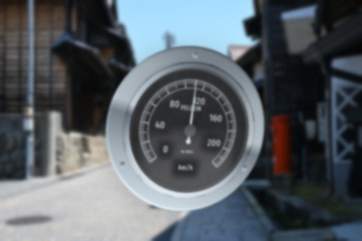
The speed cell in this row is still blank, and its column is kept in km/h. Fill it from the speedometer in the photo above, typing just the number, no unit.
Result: 110
